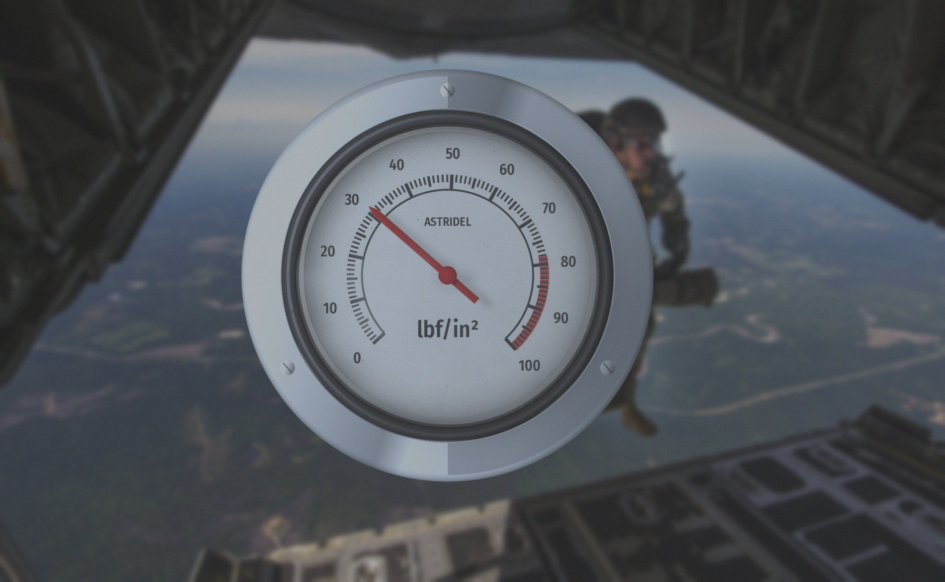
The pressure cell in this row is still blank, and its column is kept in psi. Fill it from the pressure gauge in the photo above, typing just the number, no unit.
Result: 31
